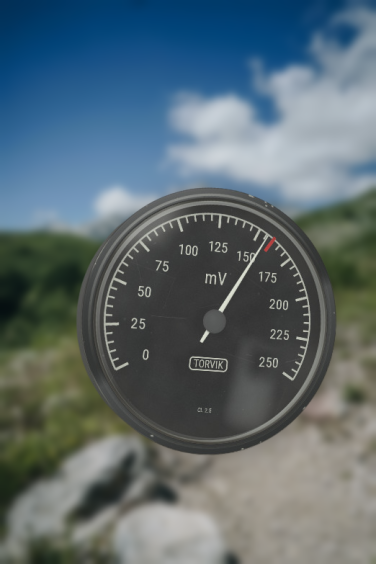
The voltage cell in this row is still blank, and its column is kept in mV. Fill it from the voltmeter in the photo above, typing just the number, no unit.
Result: 155
